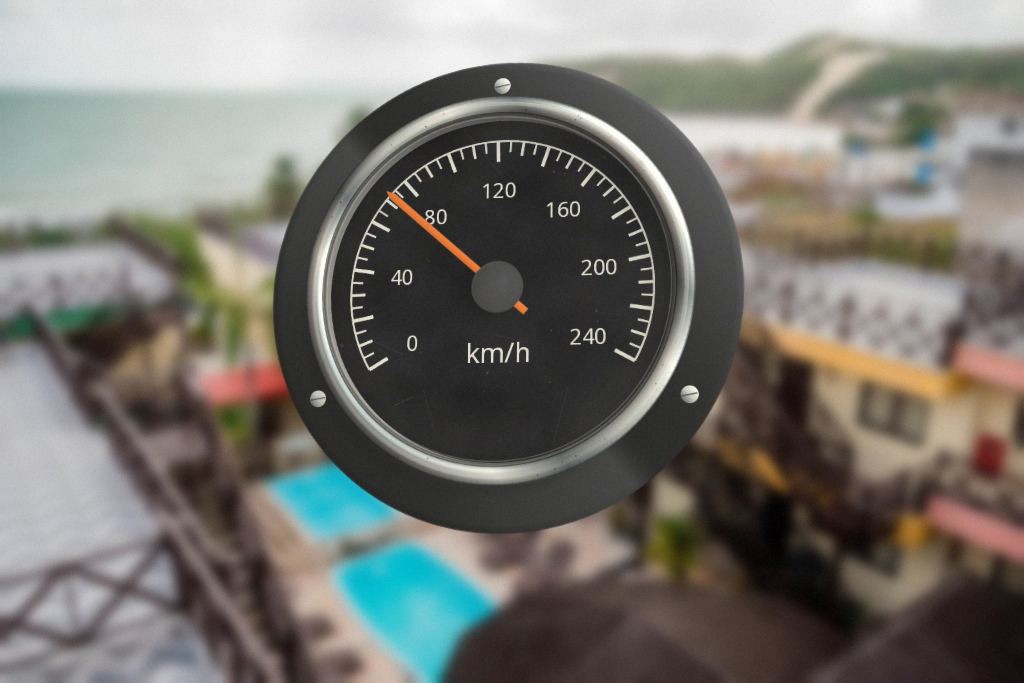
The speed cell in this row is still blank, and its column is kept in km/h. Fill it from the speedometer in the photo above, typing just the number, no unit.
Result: 72.5
